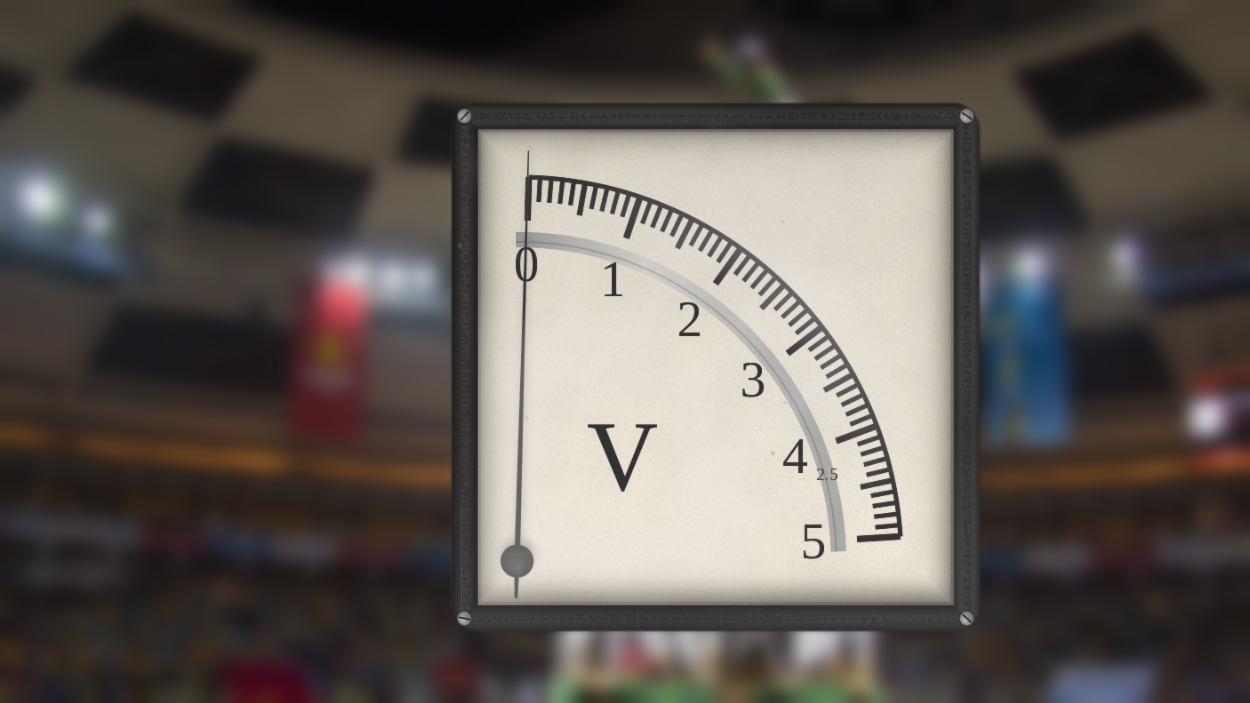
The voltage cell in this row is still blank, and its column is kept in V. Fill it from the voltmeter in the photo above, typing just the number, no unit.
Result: 0
